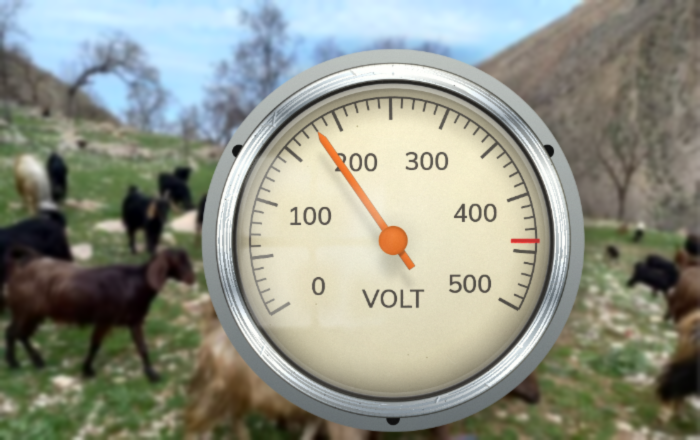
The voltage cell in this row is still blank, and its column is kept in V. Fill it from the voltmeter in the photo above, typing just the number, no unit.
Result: 180
